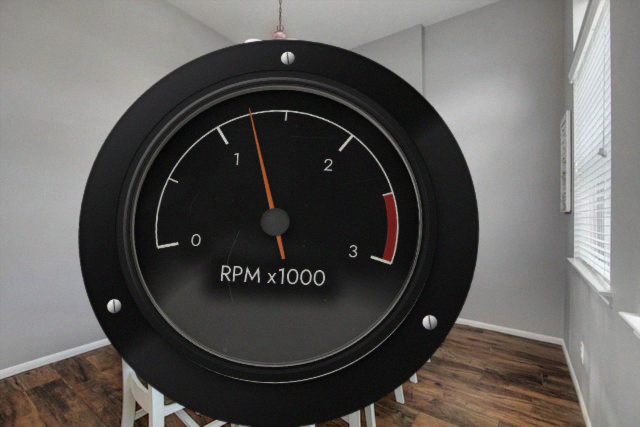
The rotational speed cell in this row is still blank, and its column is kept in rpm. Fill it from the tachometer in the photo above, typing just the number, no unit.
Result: 1250
